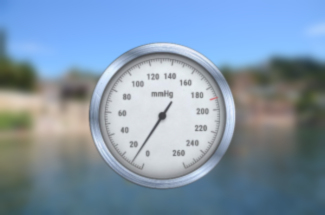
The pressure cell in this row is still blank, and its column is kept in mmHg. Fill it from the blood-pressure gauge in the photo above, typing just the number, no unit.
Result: 10
